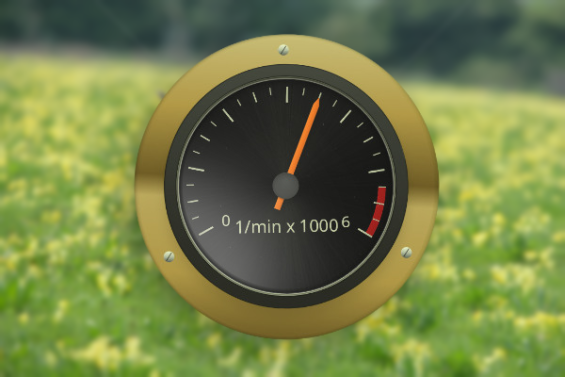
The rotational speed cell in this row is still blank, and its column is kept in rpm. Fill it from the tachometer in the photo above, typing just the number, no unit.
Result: 3500
